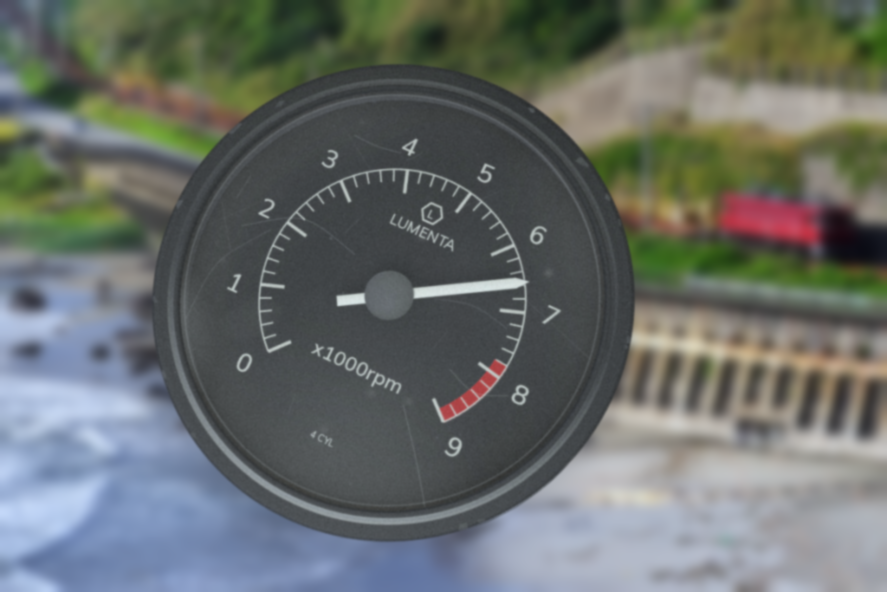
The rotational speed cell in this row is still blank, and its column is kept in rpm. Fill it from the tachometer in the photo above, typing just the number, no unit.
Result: 6600
